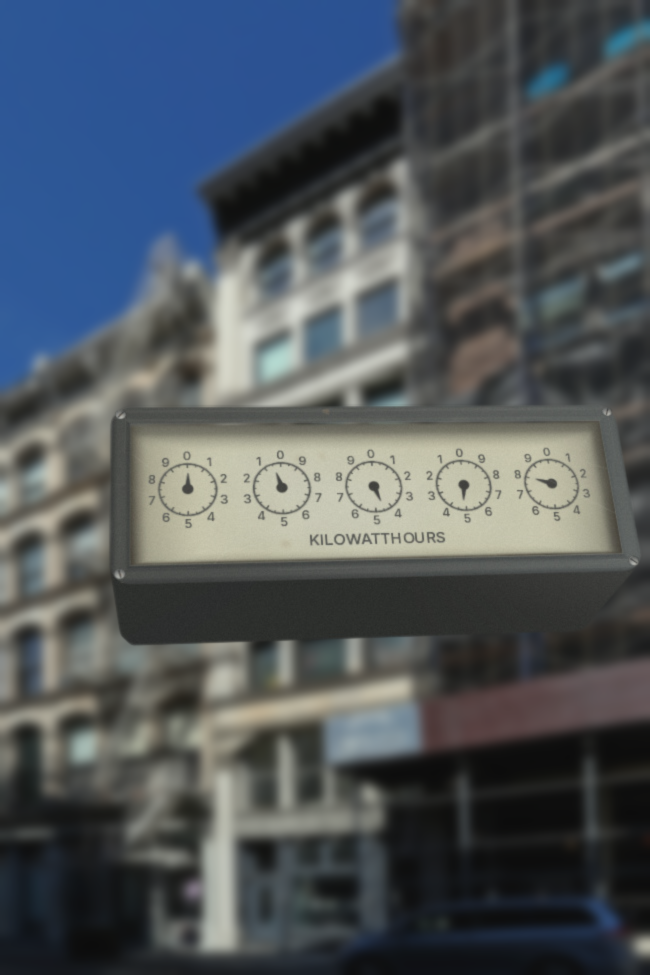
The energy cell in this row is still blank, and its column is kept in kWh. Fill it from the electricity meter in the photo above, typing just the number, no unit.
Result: 448
